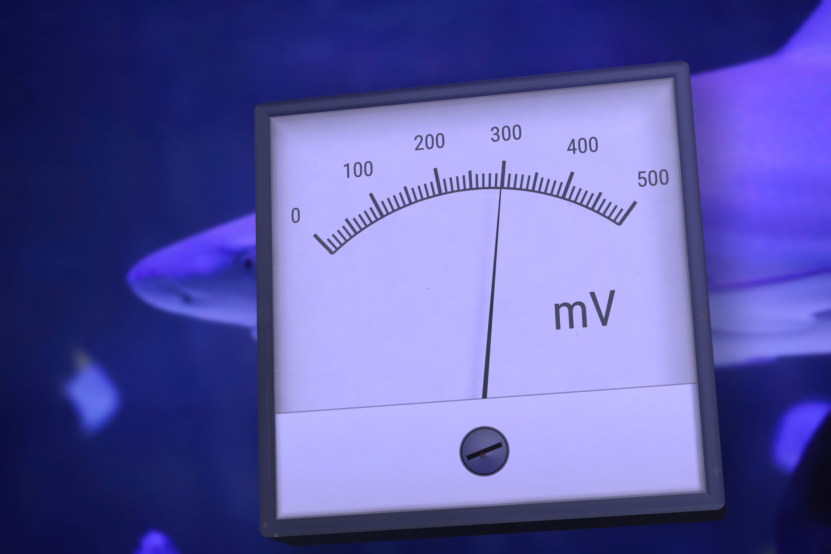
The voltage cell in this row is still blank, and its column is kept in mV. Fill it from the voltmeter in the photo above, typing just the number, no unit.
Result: 300
